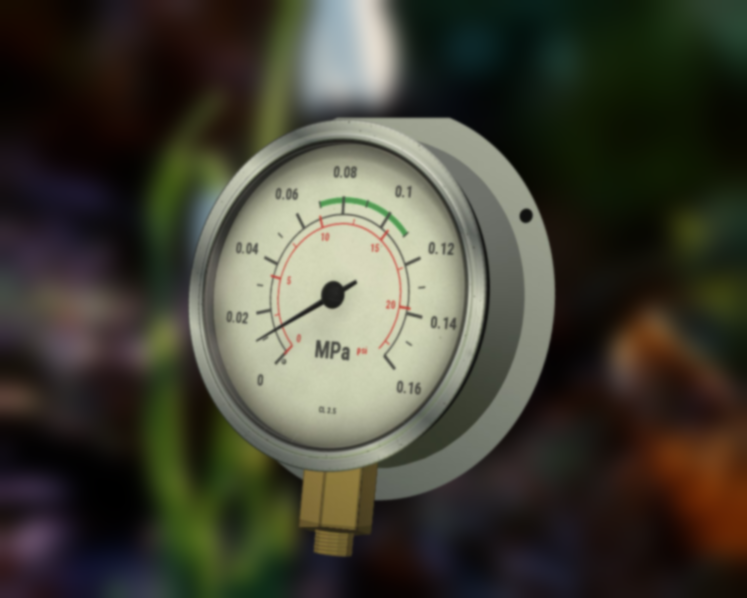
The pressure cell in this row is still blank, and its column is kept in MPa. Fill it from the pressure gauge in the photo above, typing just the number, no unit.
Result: 0.01
